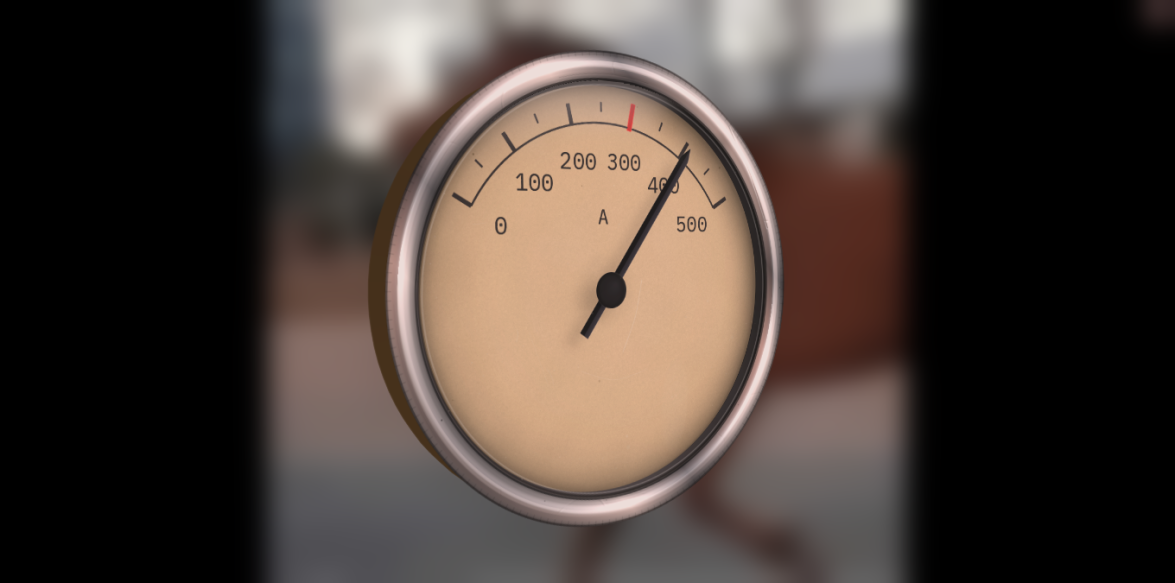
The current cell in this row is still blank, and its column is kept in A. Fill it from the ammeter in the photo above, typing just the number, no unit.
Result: 400
